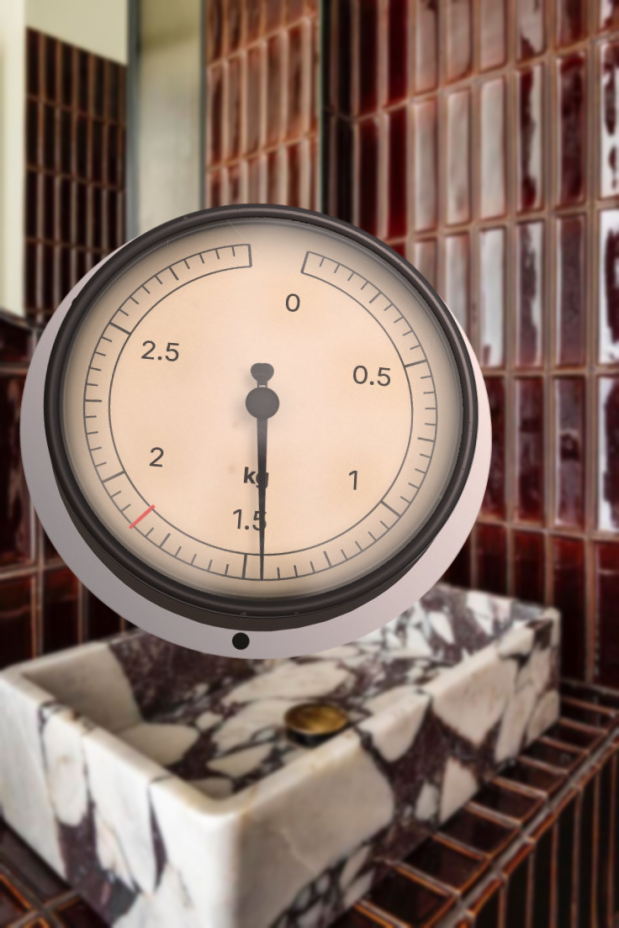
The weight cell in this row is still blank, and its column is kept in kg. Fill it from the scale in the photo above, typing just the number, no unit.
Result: 1.45
